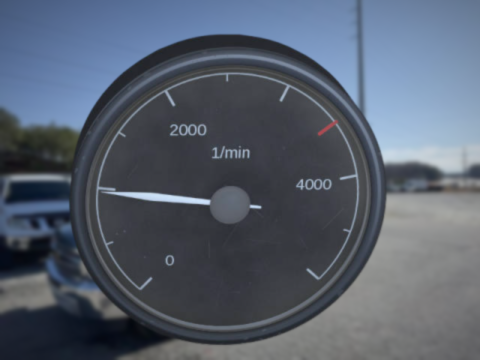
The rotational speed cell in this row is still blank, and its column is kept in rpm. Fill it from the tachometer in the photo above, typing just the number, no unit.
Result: 1000
